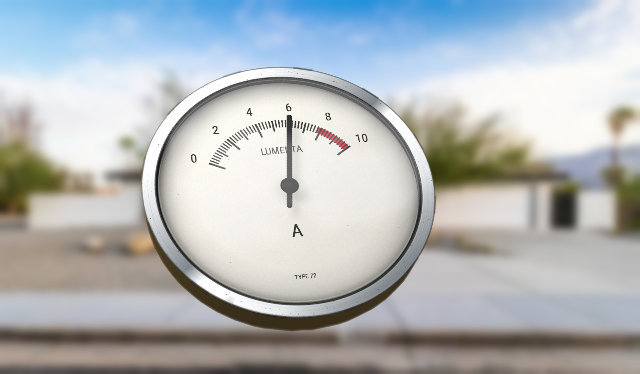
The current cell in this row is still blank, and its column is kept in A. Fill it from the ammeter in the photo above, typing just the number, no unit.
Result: 6
